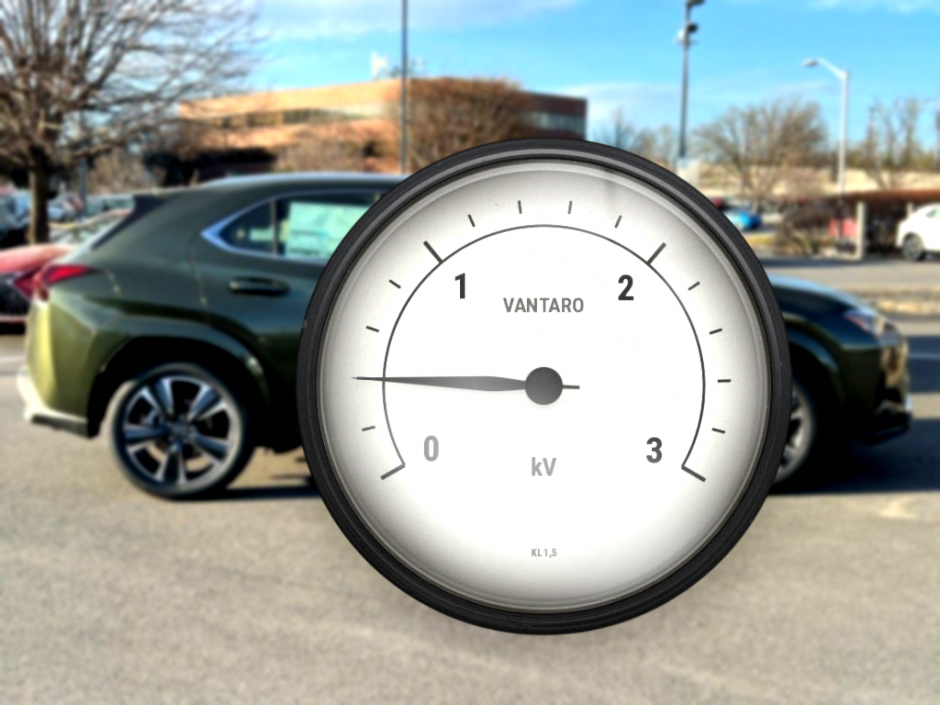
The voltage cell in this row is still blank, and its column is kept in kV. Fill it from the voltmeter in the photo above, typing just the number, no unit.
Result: 0.4
